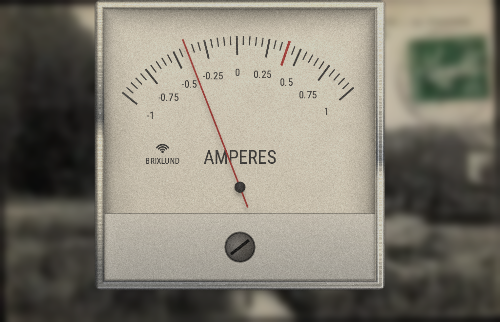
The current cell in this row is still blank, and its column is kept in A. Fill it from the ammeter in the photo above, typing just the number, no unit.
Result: -0.4
